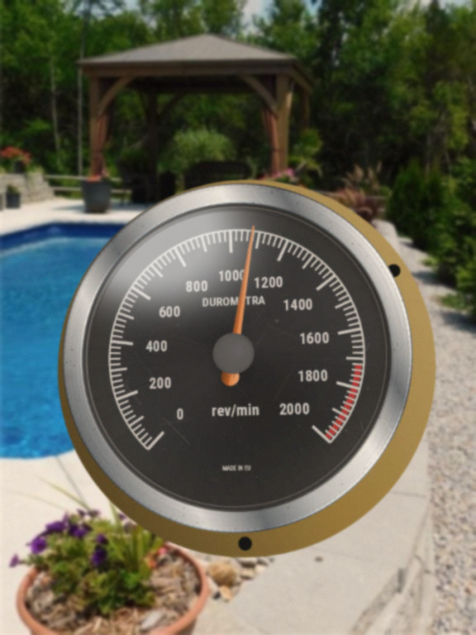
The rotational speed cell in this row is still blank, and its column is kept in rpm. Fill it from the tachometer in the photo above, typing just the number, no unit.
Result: 1080
